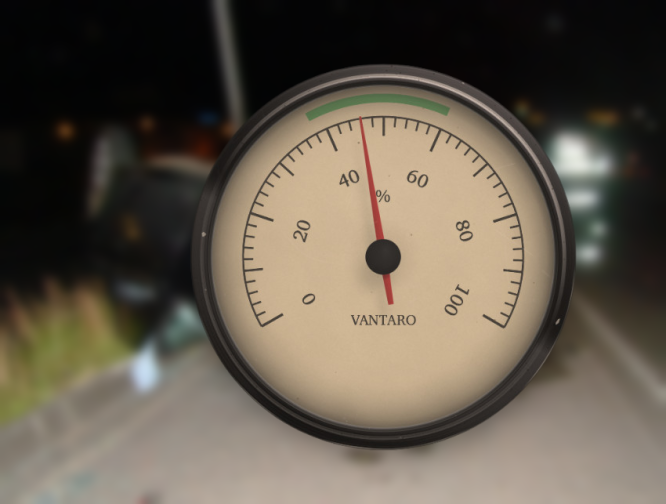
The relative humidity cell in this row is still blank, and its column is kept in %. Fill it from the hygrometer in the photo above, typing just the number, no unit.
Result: 46
